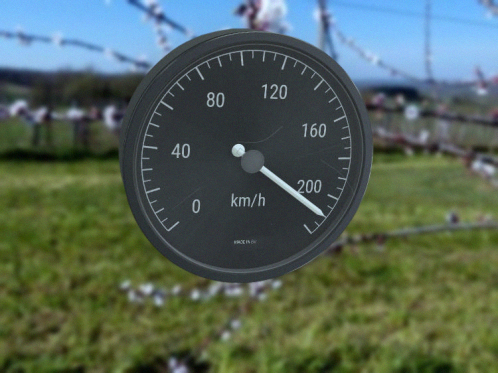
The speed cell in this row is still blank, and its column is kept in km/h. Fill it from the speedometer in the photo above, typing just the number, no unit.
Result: 210
